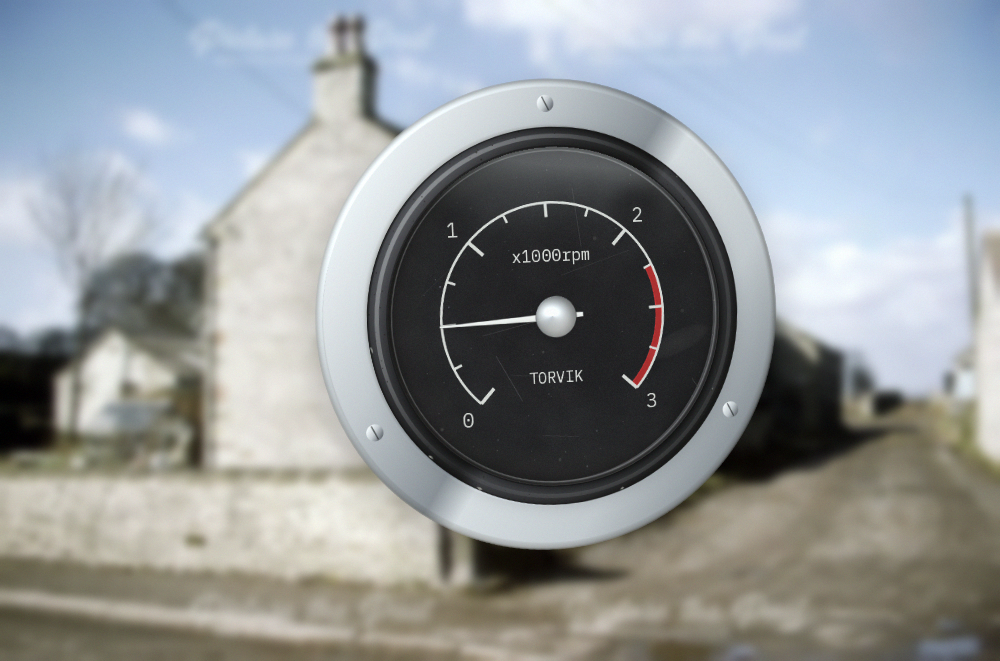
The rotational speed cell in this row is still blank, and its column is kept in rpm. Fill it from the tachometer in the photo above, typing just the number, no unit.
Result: 500
